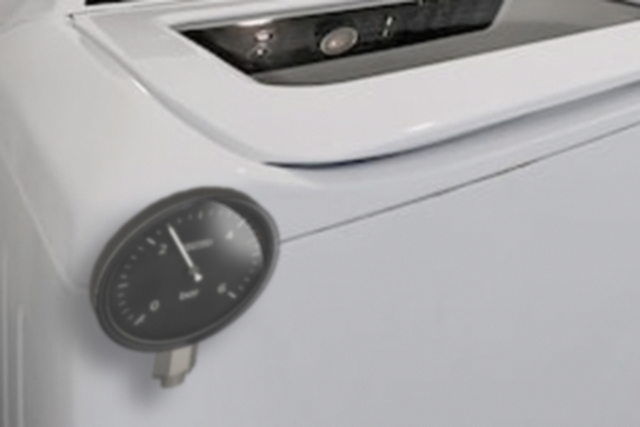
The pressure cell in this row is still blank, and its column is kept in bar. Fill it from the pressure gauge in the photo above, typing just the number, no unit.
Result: 2.4
